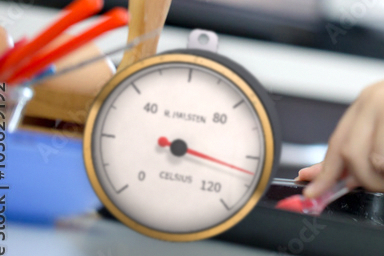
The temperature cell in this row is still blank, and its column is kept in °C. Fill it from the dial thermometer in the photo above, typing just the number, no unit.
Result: 105
